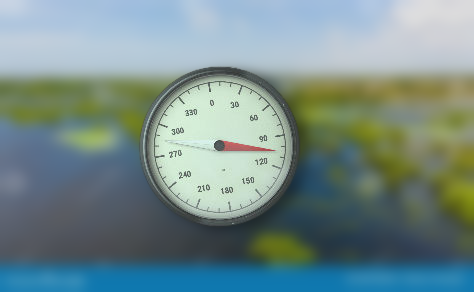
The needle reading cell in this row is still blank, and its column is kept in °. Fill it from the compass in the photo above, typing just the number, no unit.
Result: 105
